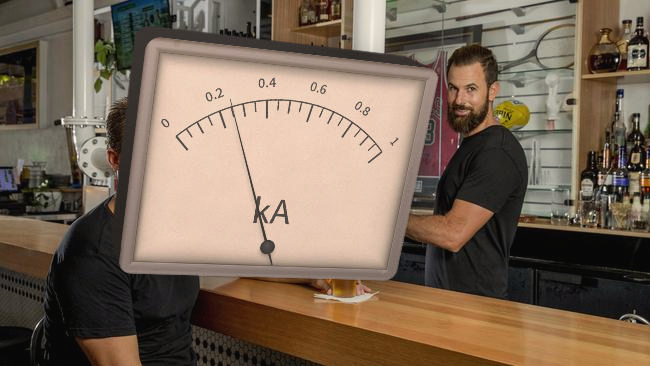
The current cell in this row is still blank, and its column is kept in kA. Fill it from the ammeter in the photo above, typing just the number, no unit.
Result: 0.25
